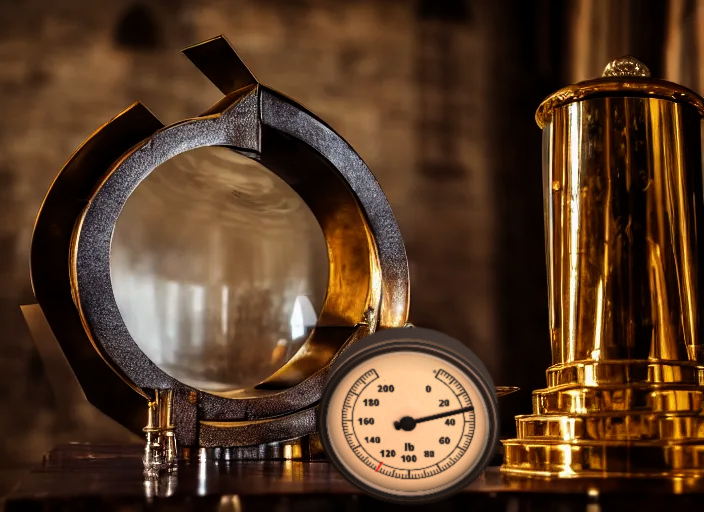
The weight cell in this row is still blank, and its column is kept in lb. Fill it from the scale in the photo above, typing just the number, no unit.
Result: 30
